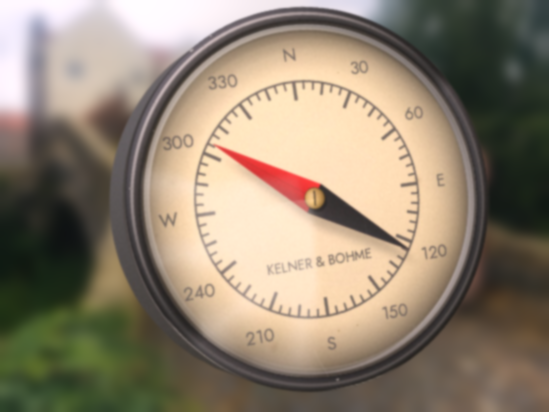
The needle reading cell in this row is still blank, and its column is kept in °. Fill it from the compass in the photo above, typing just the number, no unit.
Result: 305
